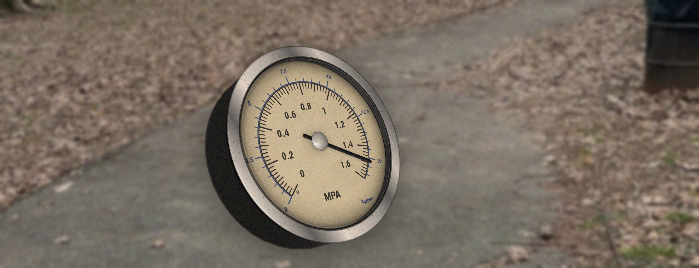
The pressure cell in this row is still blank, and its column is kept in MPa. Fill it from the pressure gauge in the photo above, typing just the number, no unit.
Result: 1.5
